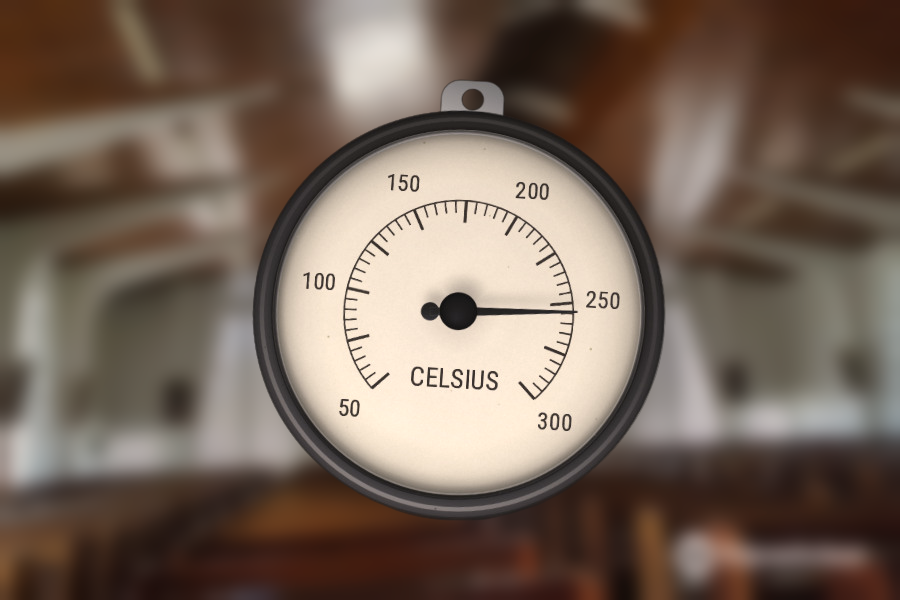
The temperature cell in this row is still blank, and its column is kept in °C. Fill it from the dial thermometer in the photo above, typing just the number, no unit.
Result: 255
